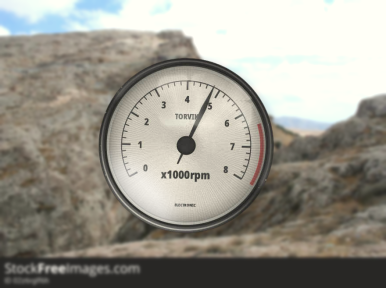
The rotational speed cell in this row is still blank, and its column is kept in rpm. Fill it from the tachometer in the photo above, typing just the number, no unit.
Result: 4800
